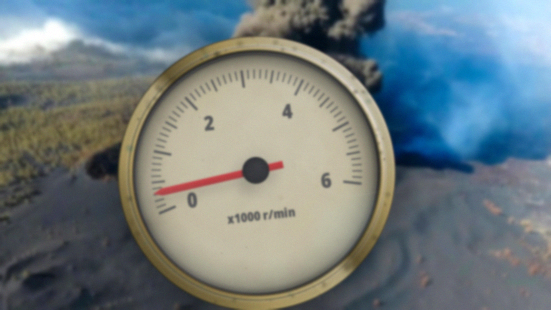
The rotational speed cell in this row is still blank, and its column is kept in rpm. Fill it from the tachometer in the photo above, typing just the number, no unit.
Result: 300
